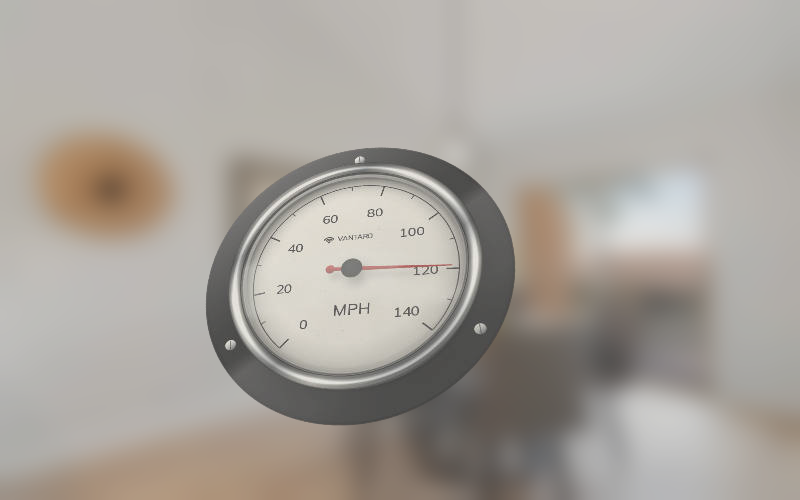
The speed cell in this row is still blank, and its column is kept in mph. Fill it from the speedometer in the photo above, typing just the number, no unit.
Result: 120
